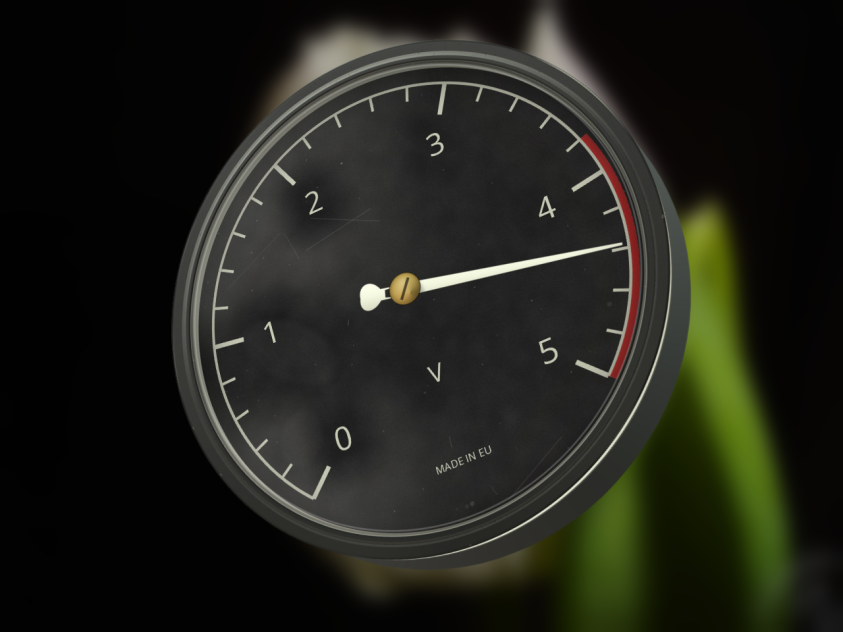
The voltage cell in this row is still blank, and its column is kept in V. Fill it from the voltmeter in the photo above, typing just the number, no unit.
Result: 4.4
